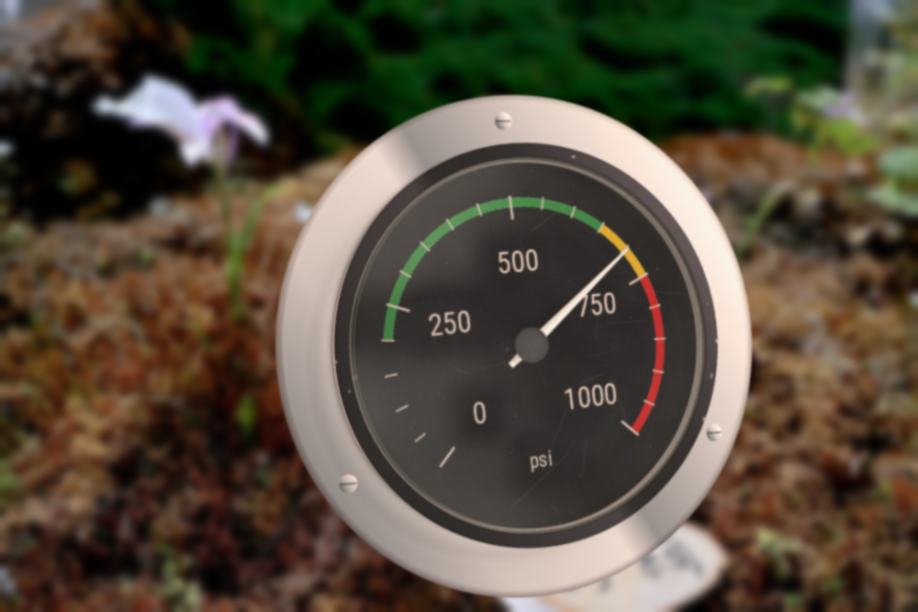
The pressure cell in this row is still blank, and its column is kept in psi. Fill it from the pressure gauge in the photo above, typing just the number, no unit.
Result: 700
